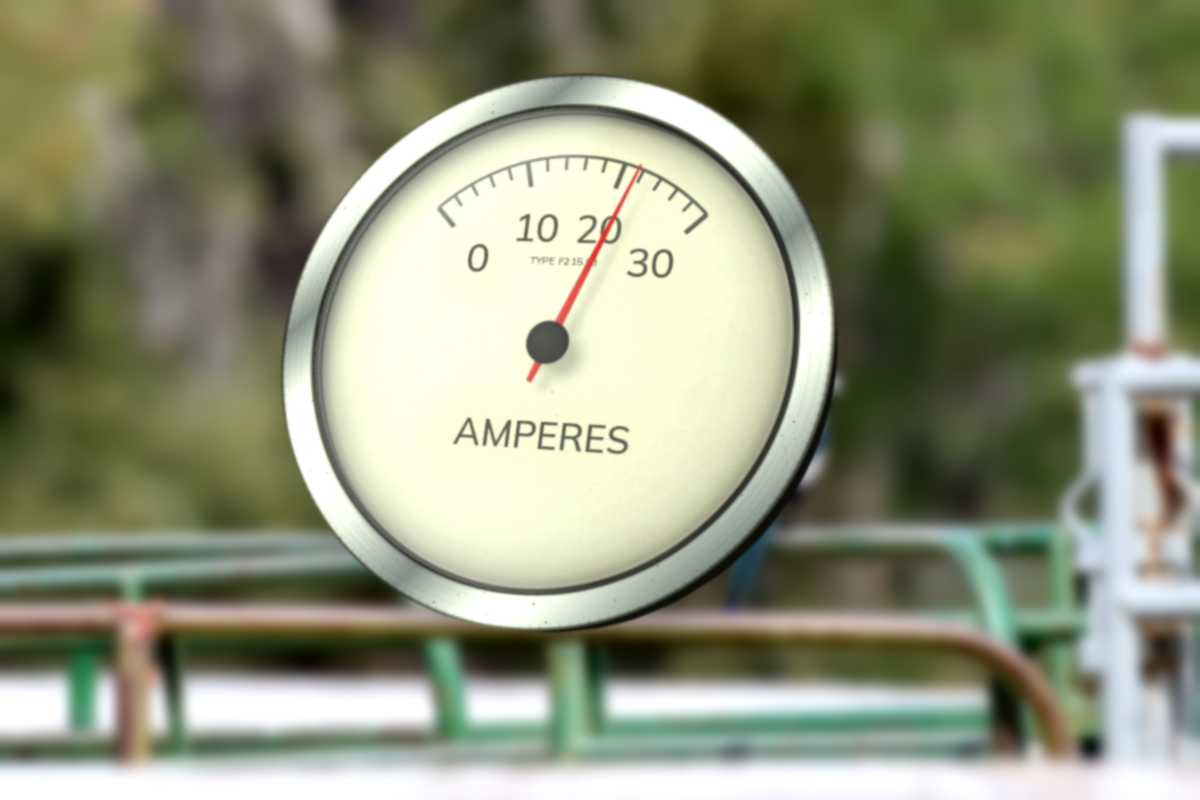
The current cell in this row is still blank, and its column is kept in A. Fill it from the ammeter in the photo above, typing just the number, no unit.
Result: 22
